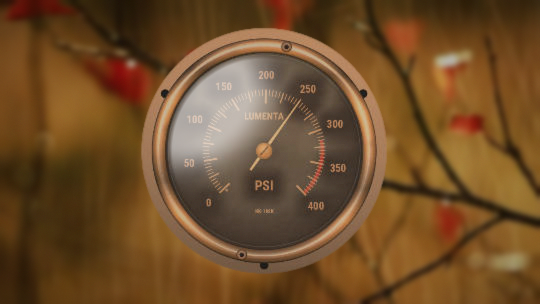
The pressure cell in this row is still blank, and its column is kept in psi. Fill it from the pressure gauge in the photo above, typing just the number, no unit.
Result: 250
